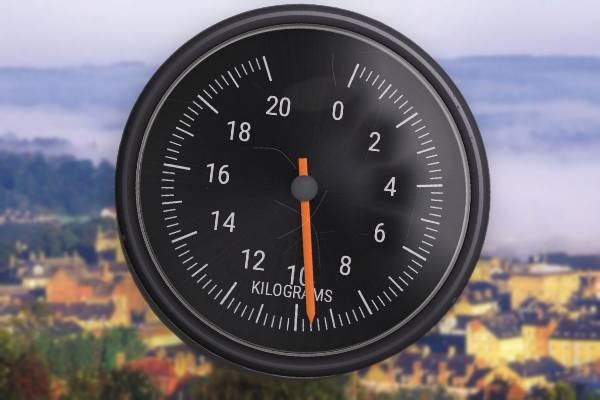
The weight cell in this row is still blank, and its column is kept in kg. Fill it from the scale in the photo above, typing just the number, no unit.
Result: 9.6
